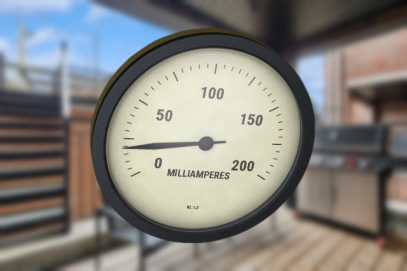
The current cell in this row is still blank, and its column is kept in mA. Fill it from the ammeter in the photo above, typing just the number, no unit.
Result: 20
